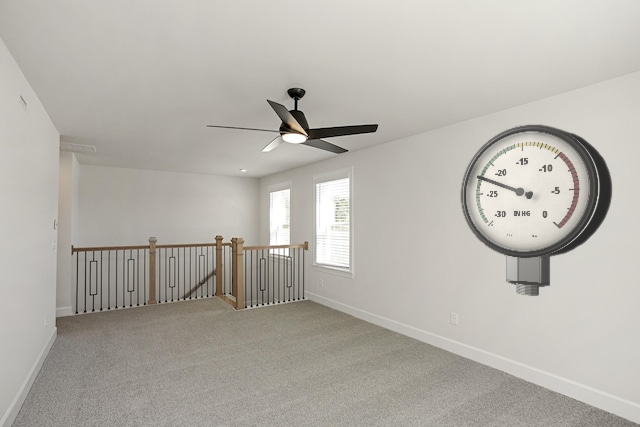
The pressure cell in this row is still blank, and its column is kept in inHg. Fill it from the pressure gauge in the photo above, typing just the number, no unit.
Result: -22.5
